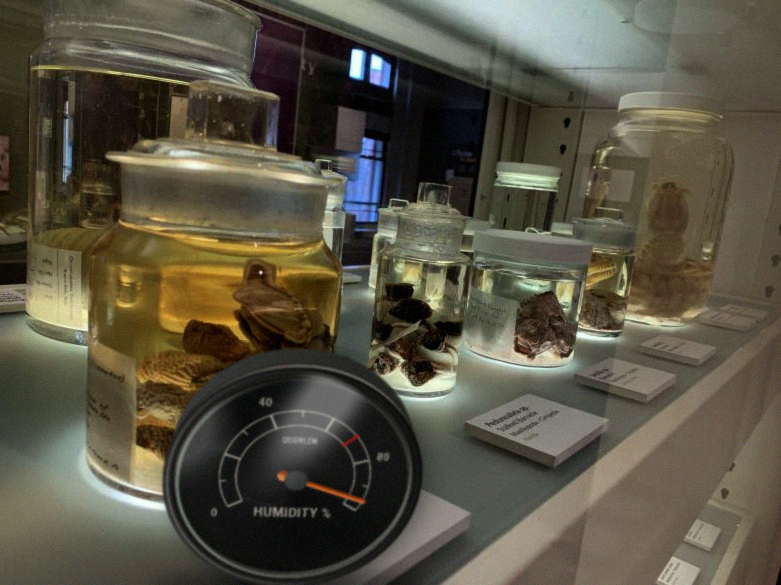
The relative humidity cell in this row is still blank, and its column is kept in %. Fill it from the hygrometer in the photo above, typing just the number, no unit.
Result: 95
